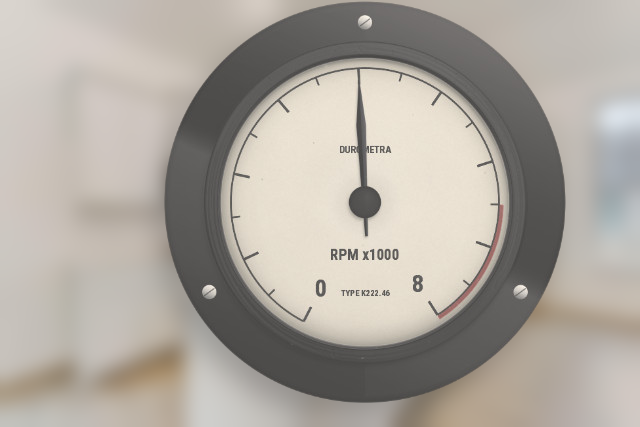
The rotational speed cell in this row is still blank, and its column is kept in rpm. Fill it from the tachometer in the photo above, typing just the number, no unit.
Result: 4000
